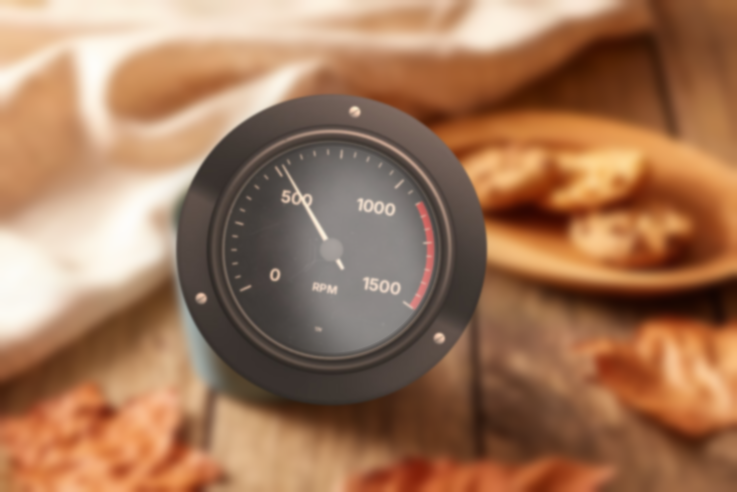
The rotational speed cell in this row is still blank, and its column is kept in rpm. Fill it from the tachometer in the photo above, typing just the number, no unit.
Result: 525
